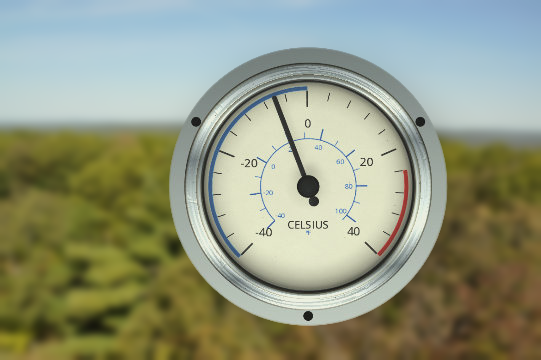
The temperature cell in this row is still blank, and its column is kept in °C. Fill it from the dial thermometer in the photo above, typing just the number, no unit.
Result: -6
